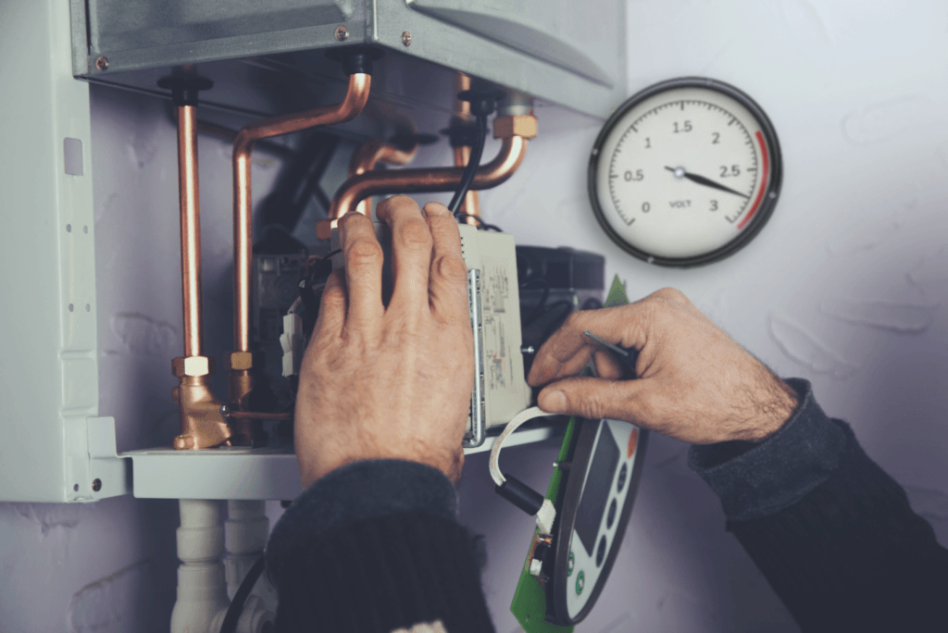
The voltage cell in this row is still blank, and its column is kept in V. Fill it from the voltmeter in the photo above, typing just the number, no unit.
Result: 2.75
